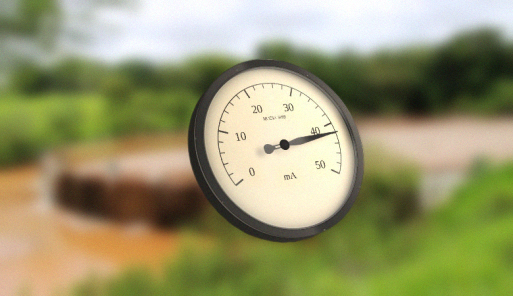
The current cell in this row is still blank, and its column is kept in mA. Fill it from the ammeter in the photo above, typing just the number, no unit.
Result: 42
